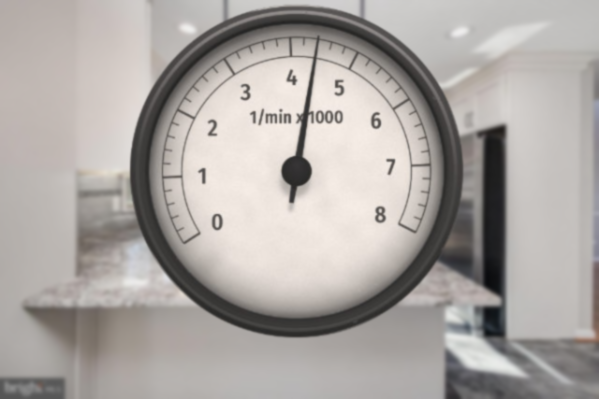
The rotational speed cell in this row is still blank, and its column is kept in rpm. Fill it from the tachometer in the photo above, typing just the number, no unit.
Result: 4400
